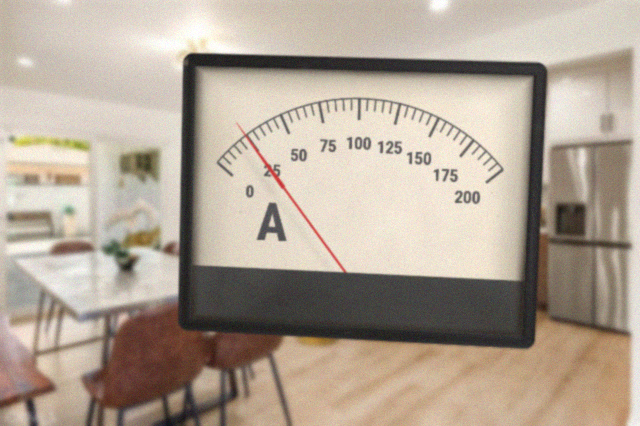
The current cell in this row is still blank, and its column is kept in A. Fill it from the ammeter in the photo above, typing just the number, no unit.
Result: 25
